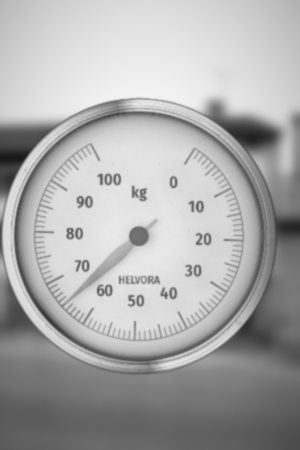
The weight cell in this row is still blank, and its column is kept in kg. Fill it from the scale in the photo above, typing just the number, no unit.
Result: 65
